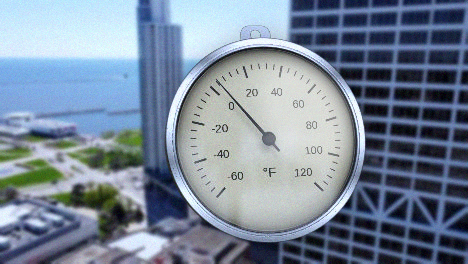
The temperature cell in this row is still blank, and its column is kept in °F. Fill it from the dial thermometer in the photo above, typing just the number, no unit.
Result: 4
